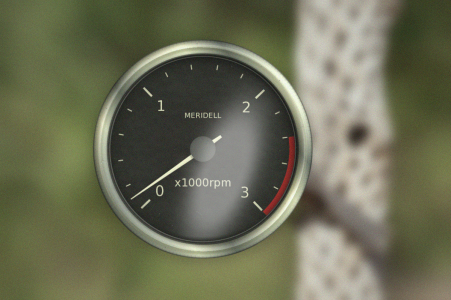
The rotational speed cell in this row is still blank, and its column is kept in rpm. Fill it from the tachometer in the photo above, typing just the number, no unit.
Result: 100
